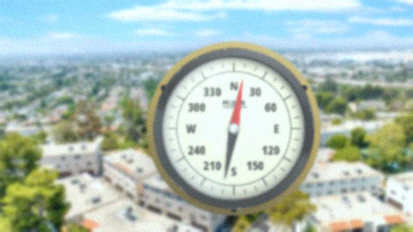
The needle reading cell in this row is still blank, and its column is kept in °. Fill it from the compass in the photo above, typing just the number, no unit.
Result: 10
